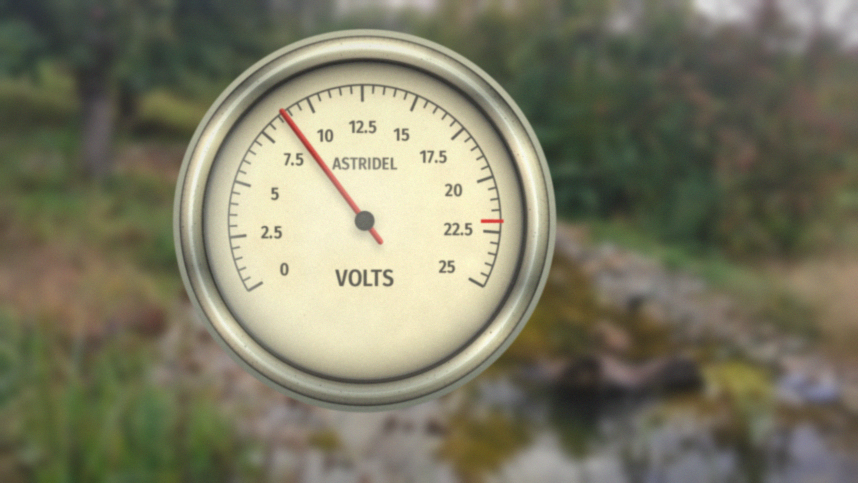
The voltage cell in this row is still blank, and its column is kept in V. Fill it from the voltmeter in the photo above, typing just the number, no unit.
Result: 8.75
